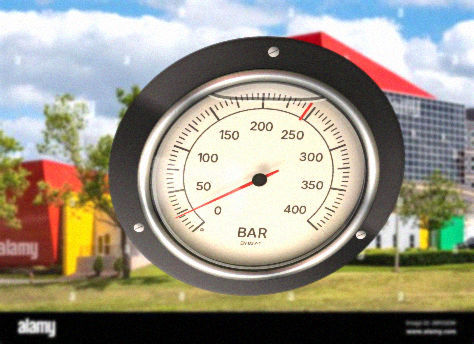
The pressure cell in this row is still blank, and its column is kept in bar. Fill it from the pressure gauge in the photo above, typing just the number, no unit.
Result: 25
